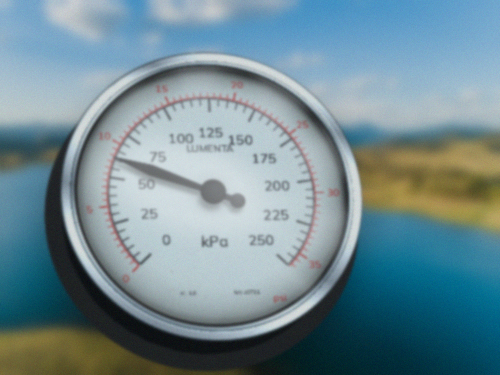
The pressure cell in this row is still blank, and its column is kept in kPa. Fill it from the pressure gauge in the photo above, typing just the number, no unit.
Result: 60
